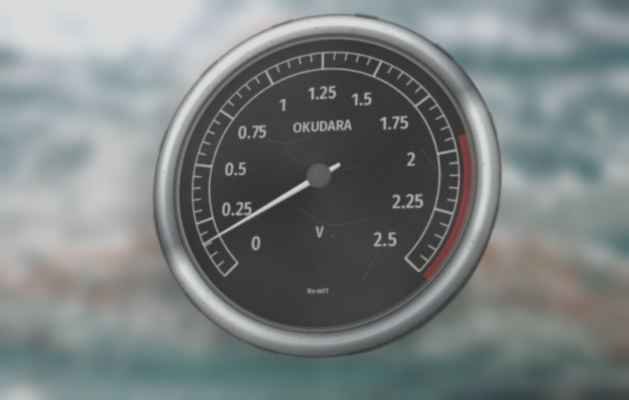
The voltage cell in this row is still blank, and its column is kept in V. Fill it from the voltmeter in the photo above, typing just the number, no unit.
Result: 0.15
